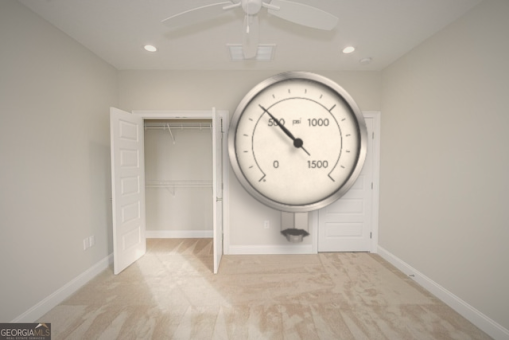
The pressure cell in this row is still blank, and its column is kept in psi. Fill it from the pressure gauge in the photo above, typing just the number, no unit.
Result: 500
